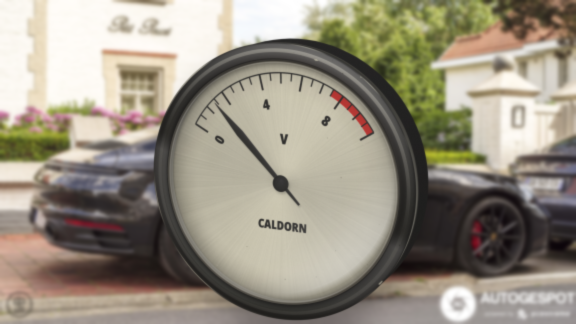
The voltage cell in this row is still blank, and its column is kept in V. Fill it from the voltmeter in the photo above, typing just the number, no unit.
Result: 1.5
